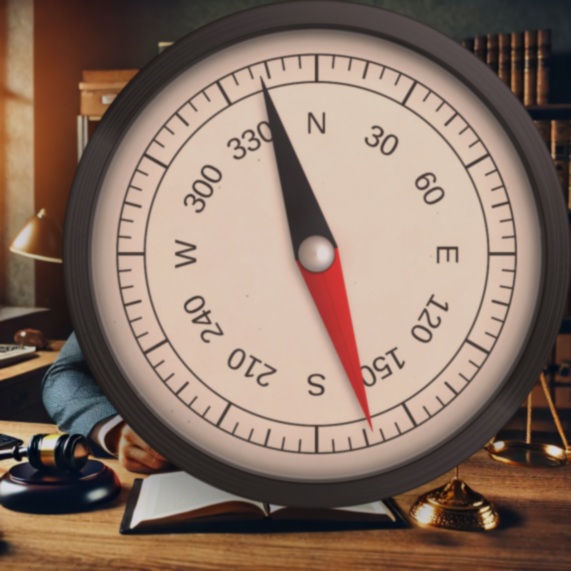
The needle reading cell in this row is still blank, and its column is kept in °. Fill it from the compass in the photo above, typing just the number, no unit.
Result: 162.5
